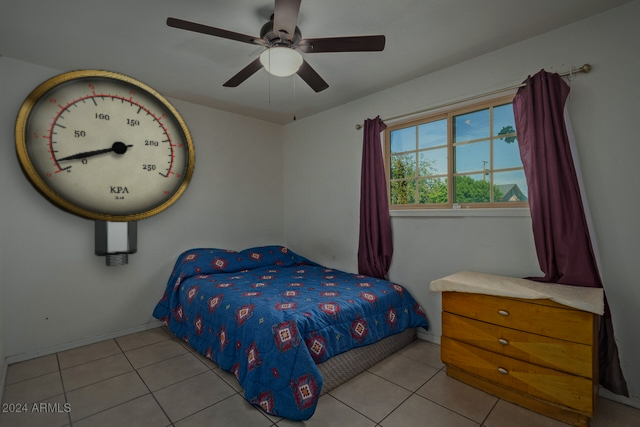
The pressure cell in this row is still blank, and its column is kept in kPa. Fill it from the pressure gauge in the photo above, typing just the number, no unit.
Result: 10
